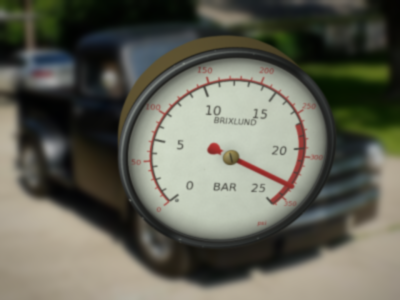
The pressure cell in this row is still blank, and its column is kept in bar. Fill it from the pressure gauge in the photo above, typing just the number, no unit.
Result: 23
